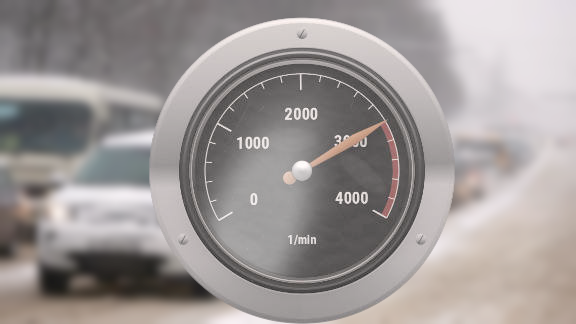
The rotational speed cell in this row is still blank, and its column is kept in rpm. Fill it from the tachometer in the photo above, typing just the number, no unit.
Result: 3000
